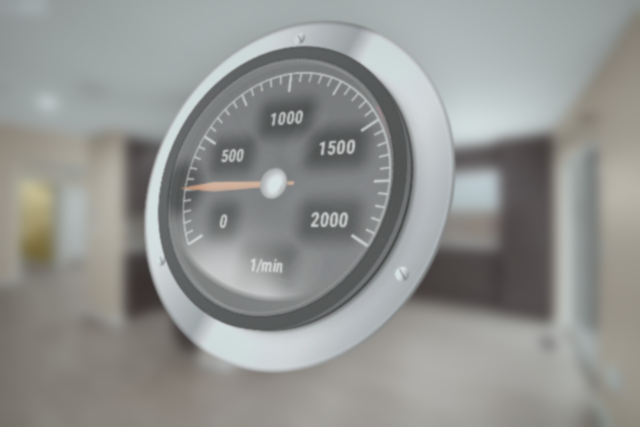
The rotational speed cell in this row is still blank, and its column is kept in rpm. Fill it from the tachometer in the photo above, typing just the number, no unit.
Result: 250
